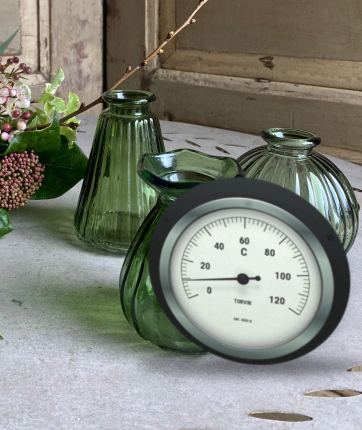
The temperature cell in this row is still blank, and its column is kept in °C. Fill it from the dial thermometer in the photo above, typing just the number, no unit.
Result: 10
